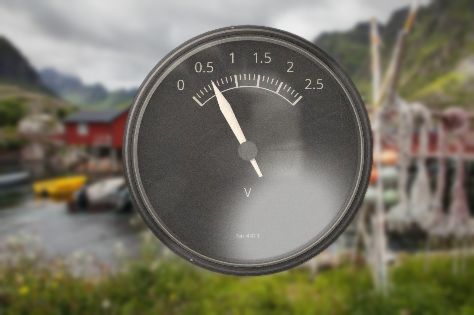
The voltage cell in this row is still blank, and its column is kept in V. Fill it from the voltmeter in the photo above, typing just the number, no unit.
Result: 0.5
